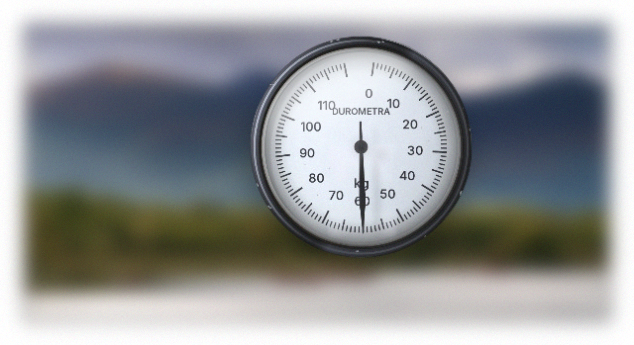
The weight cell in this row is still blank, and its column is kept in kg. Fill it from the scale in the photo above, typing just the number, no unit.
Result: 60
